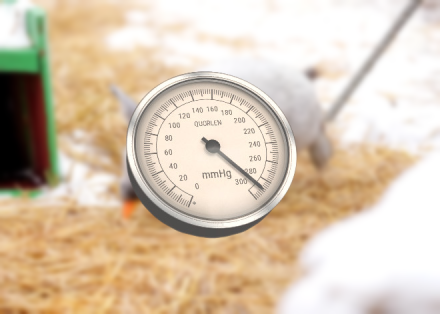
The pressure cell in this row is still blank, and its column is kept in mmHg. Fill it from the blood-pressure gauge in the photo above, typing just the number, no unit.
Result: 290
